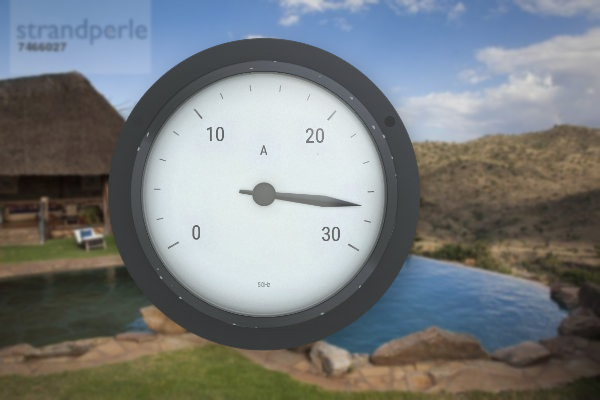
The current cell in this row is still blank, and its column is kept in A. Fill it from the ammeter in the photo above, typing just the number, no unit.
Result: 27
